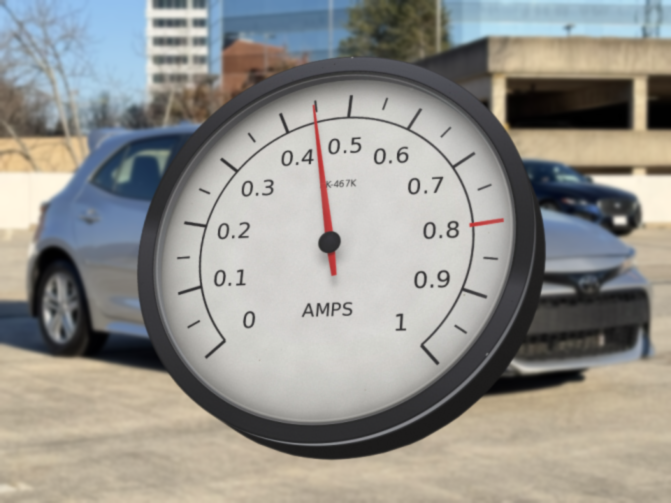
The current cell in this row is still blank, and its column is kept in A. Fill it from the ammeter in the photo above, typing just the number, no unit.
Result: 0.45
